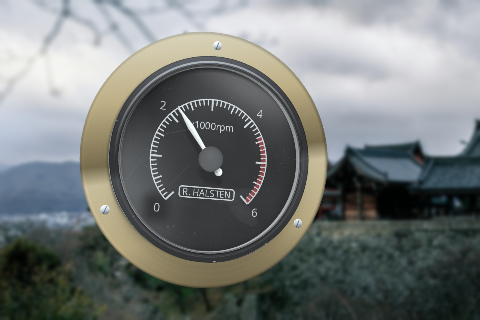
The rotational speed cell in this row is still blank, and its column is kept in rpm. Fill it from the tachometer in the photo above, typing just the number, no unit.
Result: 2200
